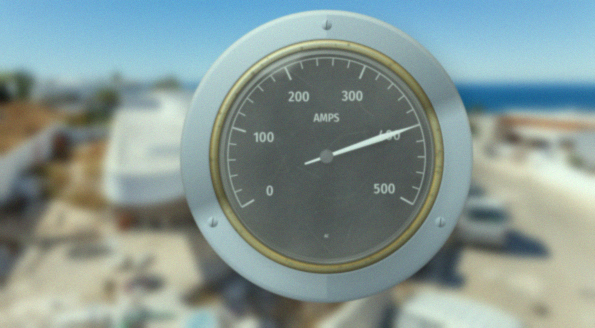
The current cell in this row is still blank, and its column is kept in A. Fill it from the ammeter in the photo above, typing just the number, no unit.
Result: 400
